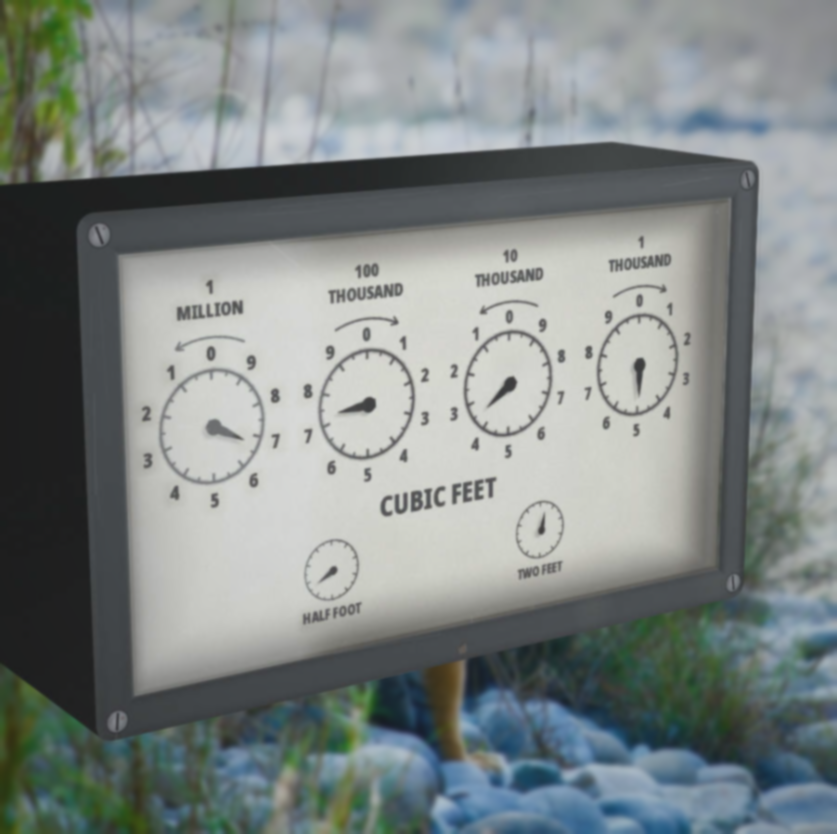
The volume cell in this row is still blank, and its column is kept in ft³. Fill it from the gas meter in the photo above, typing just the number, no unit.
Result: 673500
